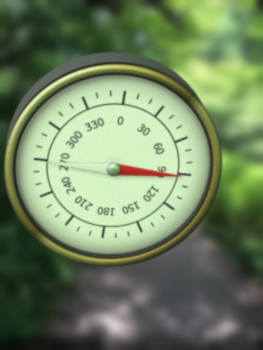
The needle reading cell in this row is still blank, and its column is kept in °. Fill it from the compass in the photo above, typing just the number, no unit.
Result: 90
